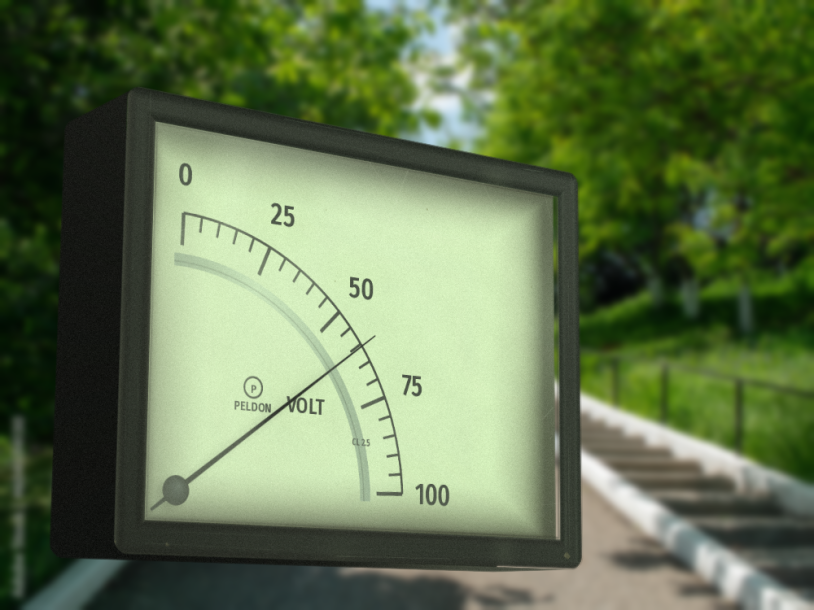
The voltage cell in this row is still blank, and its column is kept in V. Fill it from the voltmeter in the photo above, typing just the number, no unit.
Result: 60
